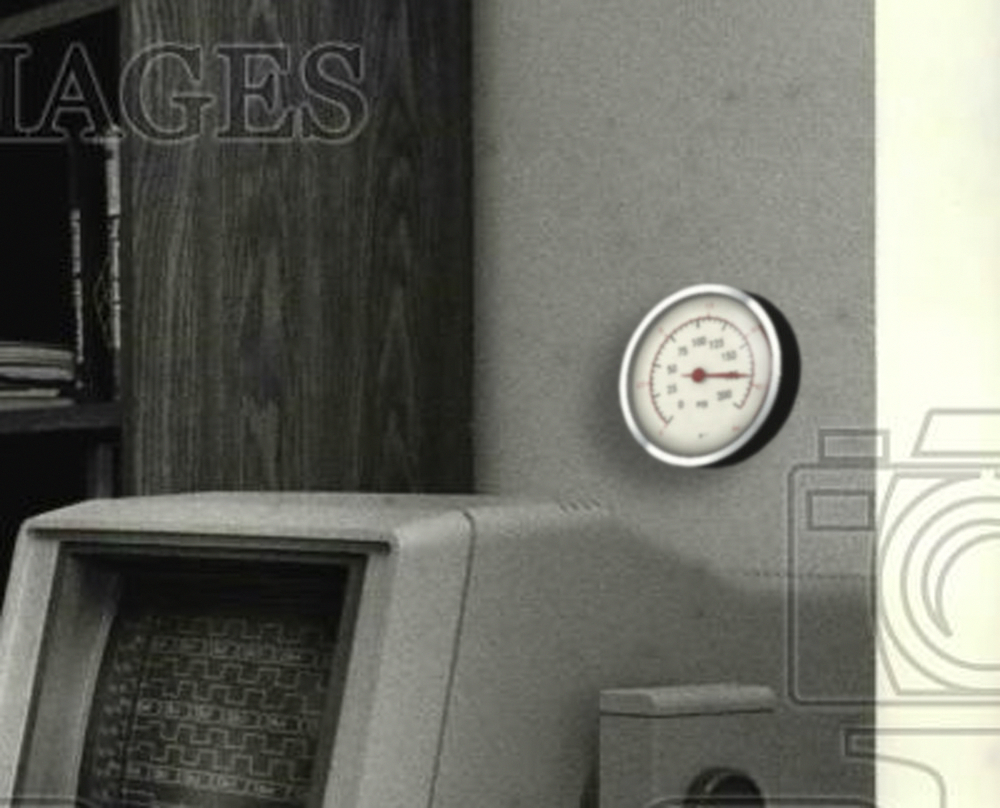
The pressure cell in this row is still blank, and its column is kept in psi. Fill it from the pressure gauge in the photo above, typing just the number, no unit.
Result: 175
